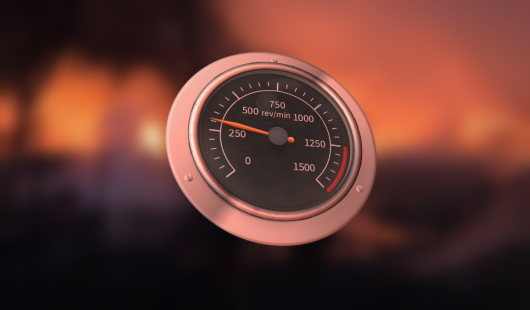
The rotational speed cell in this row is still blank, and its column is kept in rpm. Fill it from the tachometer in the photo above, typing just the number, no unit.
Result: 300
